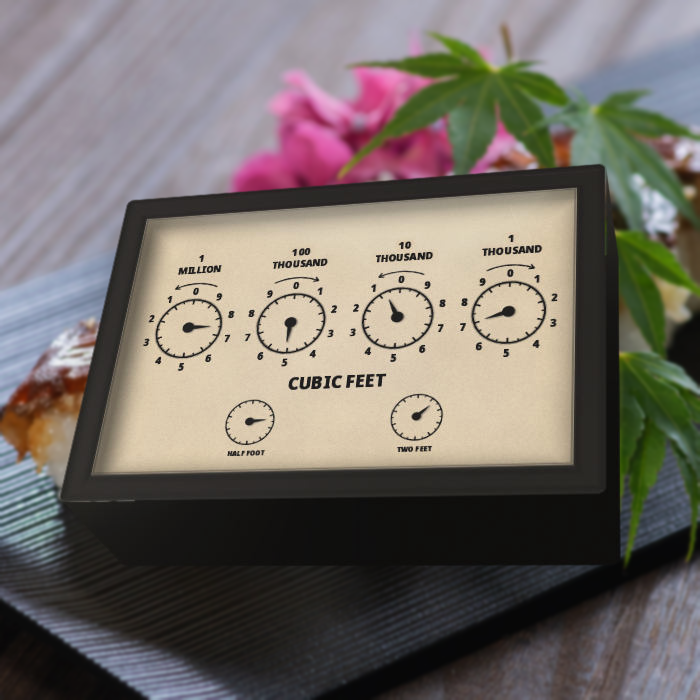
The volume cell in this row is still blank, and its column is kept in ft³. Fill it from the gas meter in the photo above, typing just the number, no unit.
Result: 750700
